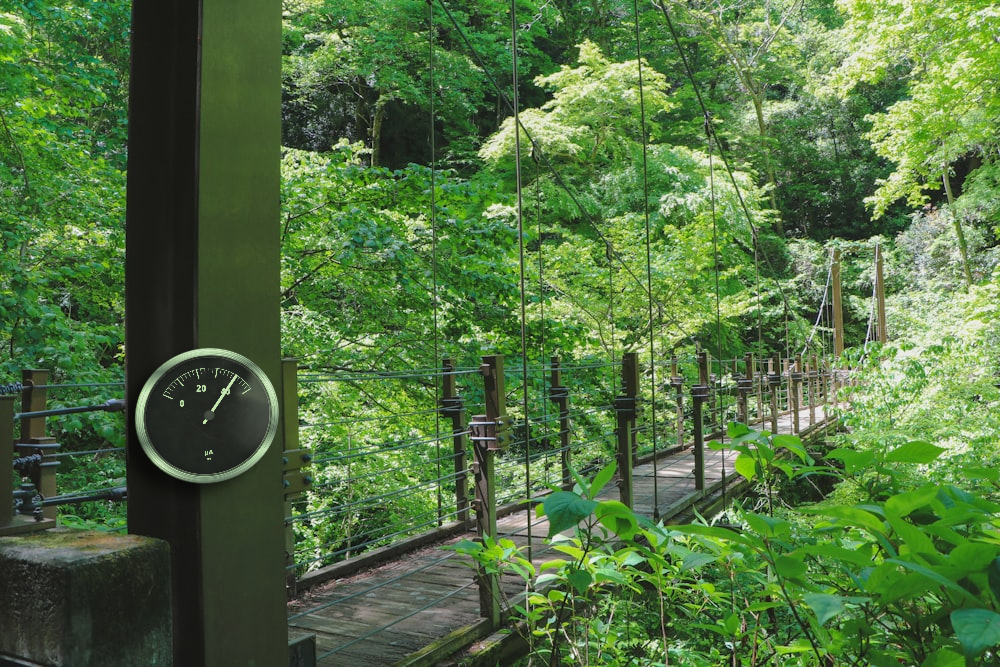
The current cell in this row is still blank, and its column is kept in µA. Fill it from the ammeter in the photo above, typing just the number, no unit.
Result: 40
